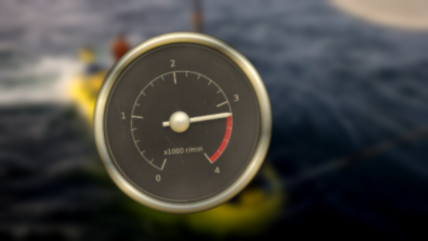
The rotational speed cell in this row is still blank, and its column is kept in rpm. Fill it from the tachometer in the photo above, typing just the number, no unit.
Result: 3200
